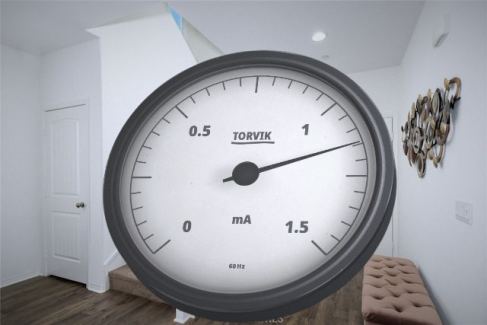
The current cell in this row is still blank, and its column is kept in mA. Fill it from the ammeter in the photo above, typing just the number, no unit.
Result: 1.15
